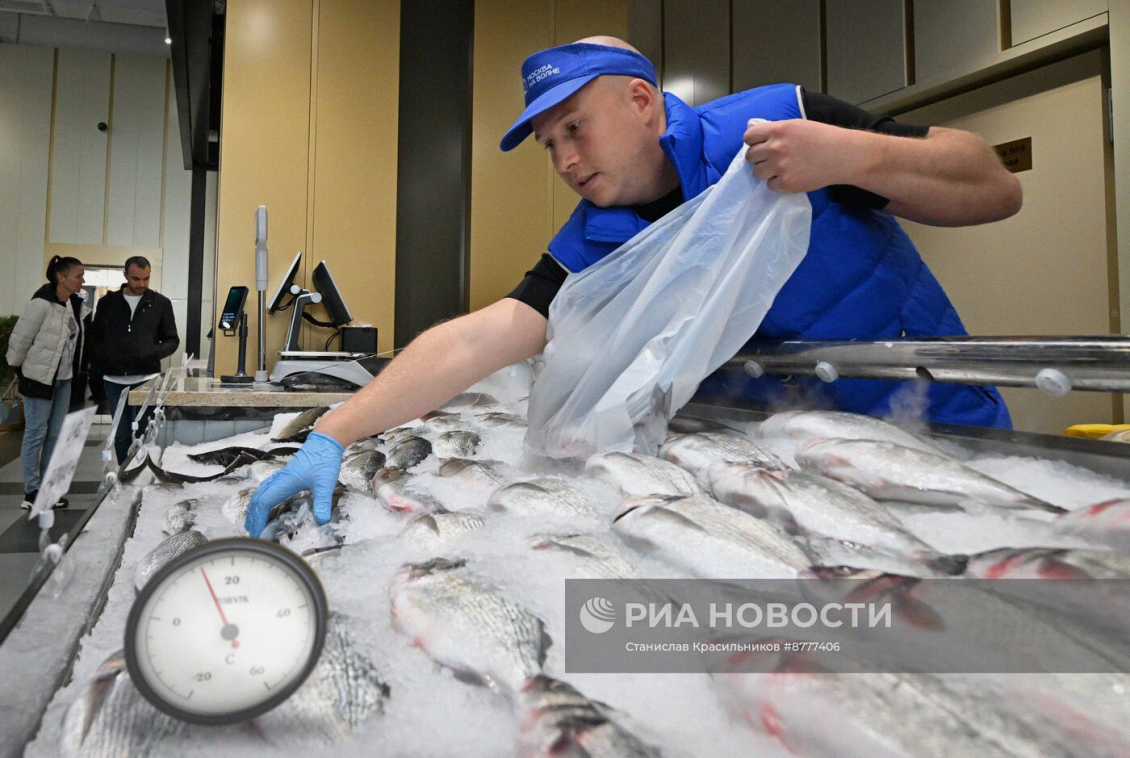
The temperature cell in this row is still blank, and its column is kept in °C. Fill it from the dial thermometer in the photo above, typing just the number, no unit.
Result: 14
